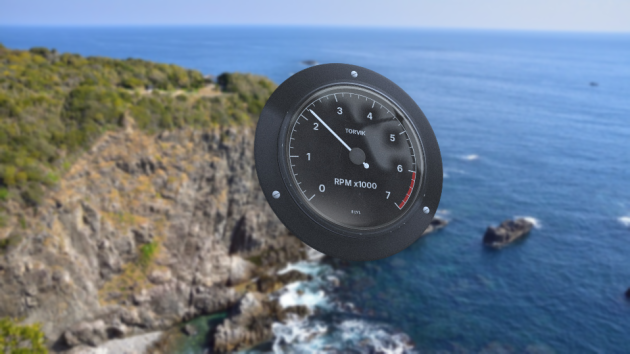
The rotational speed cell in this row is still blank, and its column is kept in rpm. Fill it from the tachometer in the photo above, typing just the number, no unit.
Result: 2200
